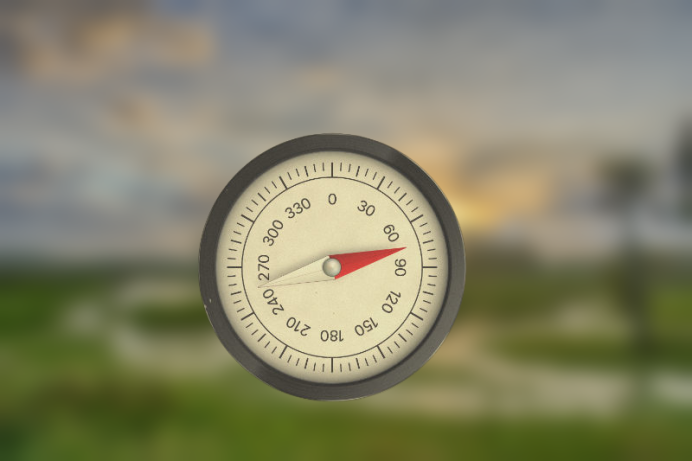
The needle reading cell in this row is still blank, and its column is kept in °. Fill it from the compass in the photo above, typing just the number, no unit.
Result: 75
